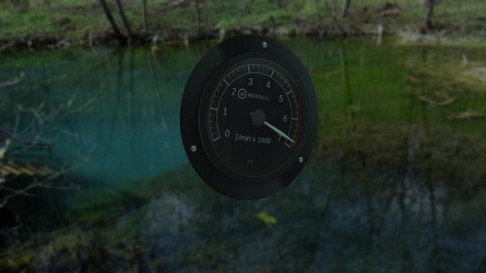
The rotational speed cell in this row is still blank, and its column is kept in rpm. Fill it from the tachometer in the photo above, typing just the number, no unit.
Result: 6800
